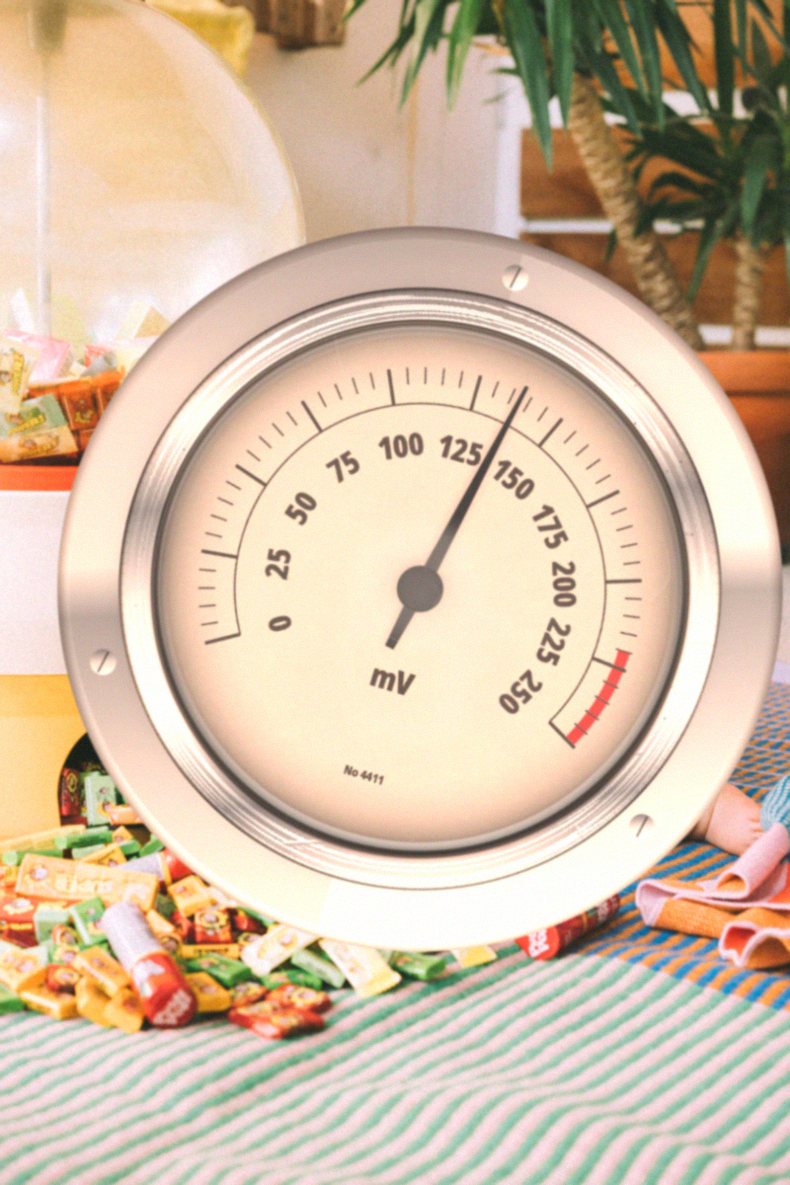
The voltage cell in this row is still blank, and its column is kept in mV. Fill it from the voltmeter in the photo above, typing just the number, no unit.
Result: 137.5
